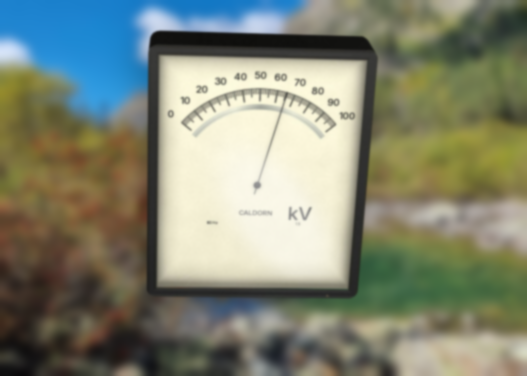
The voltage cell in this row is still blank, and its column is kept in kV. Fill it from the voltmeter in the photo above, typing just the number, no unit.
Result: 65
